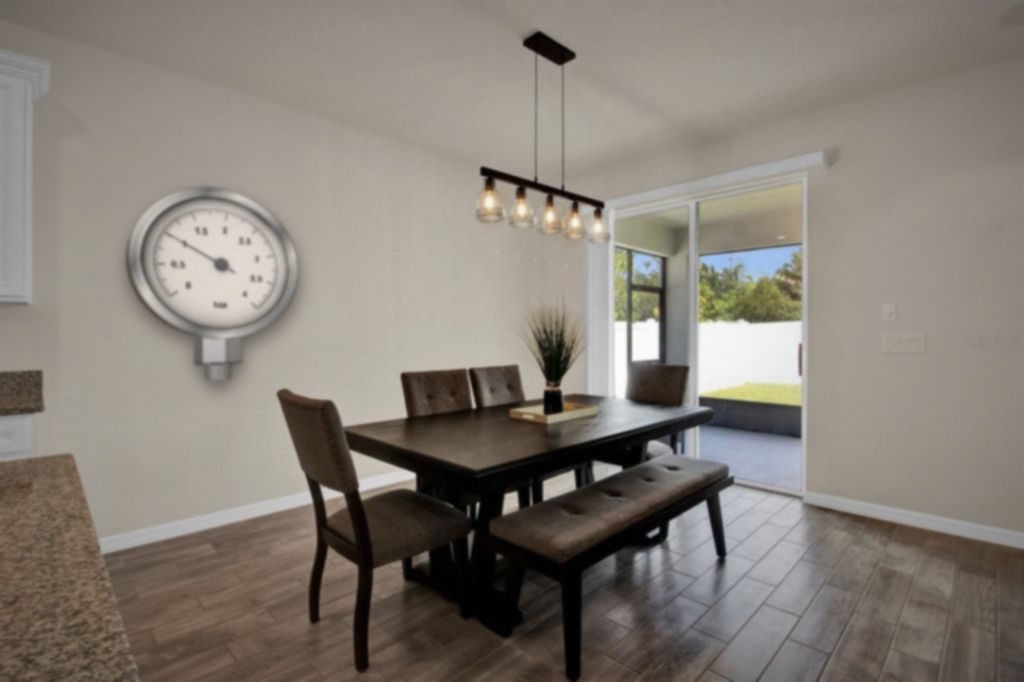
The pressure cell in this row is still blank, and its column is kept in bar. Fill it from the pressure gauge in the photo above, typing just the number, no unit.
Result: 1
